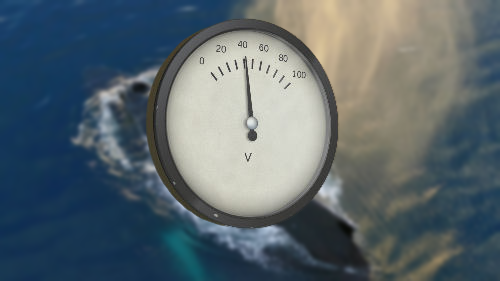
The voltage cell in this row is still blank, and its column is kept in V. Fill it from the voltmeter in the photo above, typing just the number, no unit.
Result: 40
